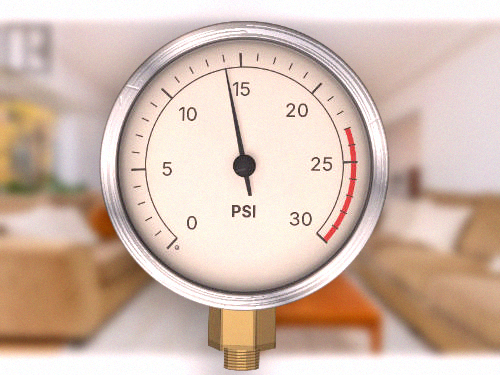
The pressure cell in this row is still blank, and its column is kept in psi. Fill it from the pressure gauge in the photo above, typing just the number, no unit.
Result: 14
